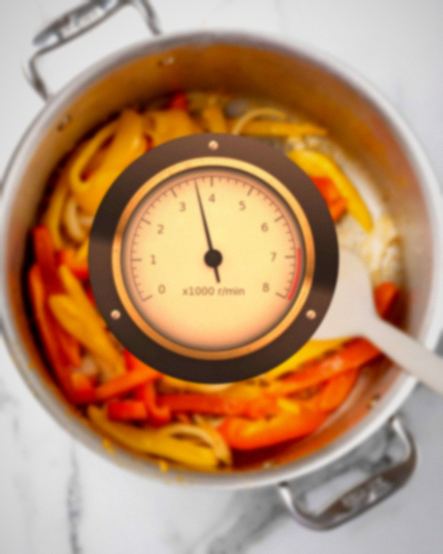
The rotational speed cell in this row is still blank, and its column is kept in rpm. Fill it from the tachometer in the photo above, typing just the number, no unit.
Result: 3600
